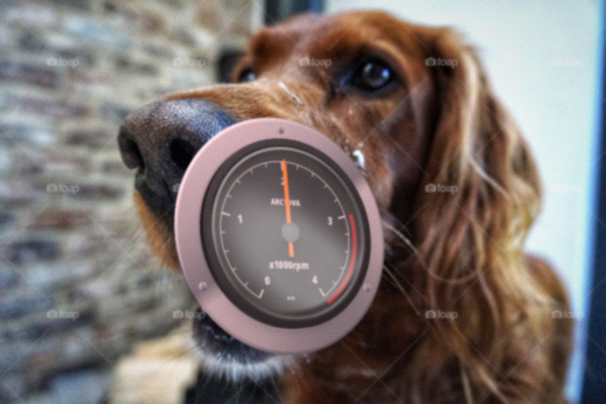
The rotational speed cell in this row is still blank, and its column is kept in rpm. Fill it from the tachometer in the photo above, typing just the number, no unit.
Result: 2000
